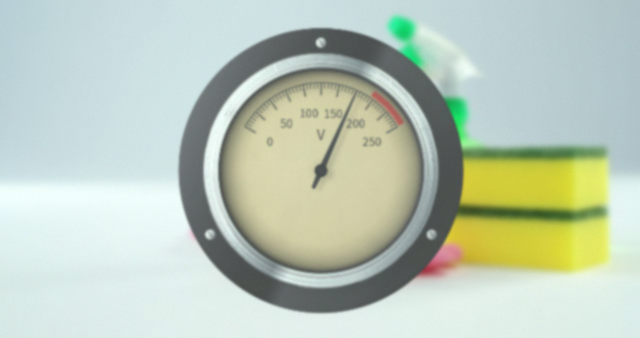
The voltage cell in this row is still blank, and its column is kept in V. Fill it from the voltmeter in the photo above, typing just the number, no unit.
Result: 175
